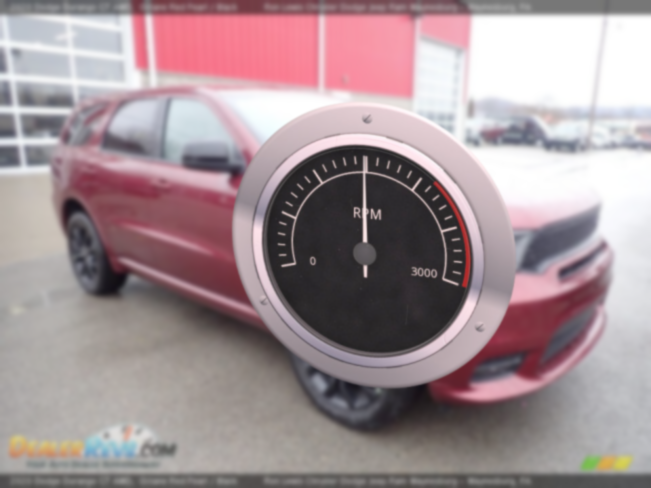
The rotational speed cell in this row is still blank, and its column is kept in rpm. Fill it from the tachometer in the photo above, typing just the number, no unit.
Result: 1500
